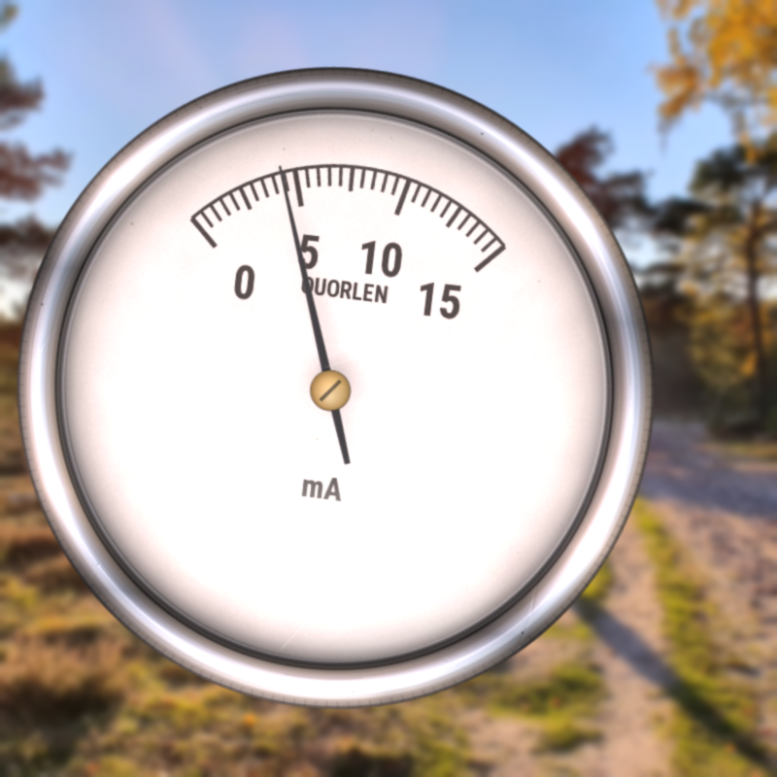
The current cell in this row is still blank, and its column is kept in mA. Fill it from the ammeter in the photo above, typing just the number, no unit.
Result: 4.5
